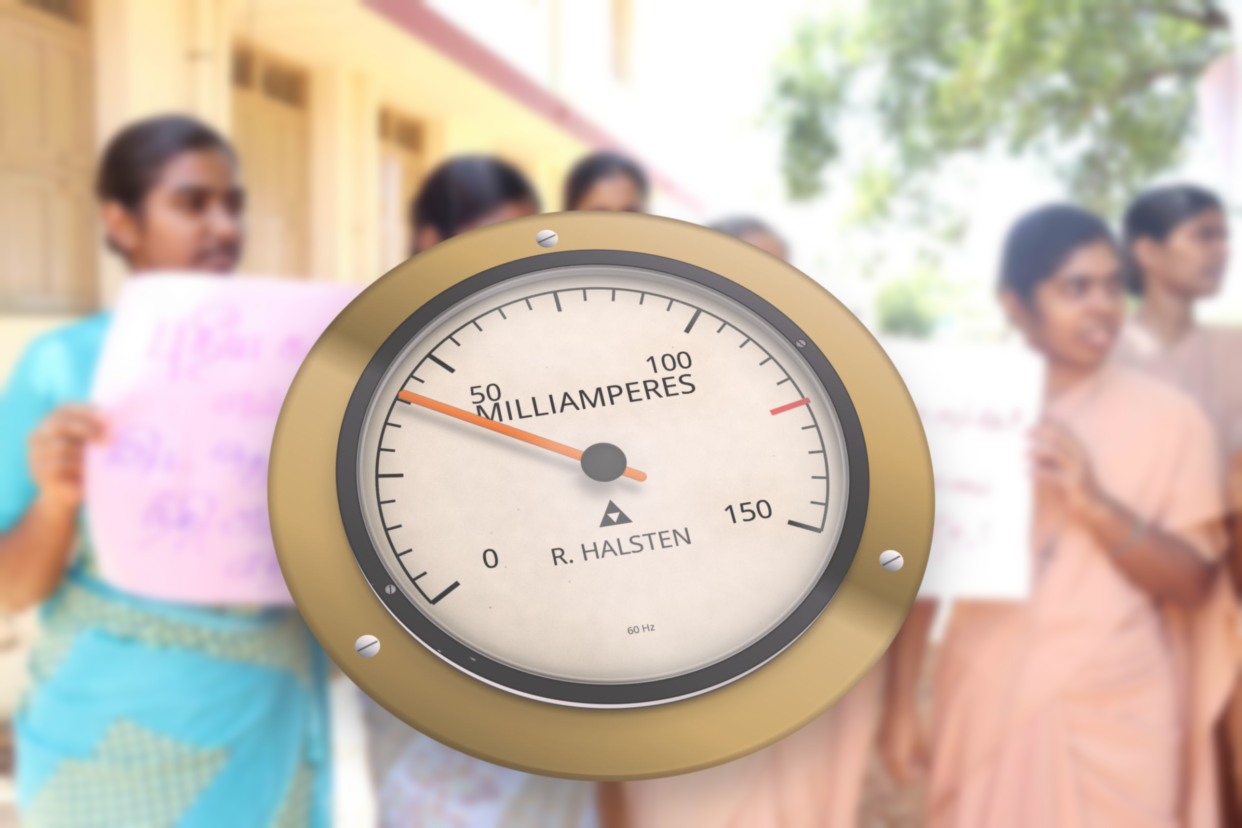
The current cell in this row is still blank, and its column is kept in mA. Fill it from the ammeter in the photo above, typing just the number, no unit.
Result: 40
